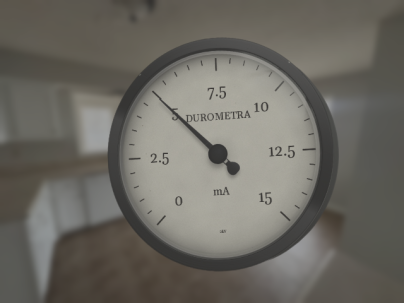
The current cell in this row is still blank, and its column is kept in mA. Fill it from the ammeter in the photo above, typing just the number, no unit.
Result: 5
